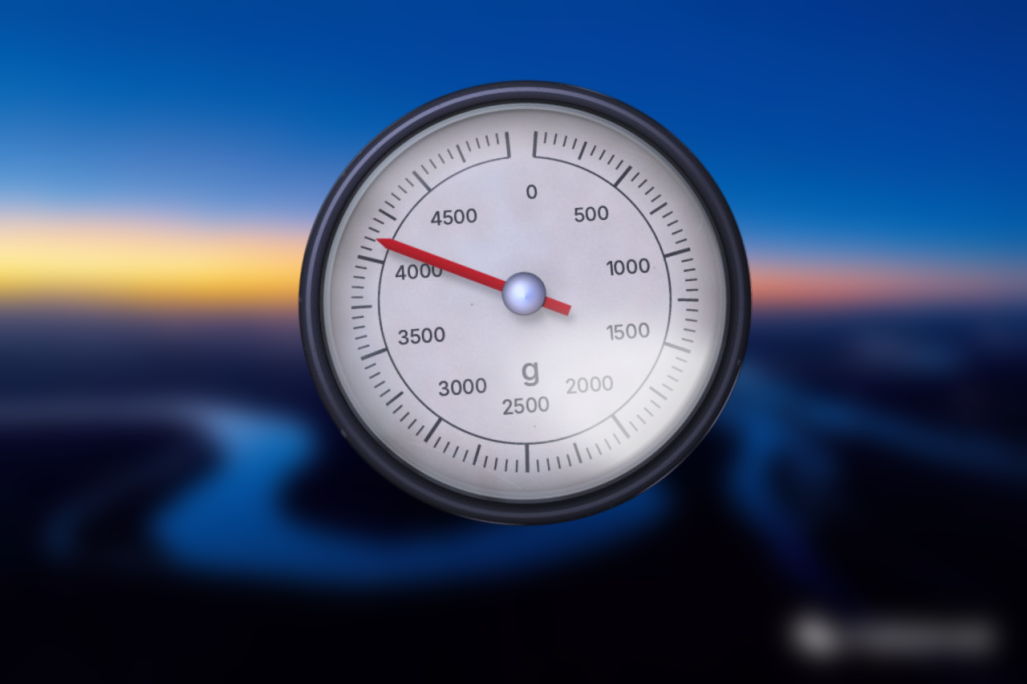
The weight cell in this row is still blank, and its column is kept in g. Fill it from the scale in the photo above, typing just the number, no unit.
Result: 4100
